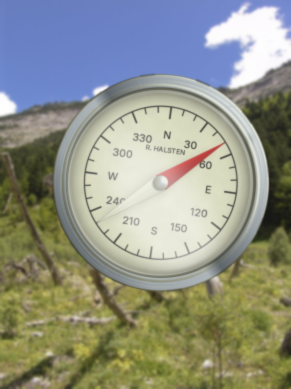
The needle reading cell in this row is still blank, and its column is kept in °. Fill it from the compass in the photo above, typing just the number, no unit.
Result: 50
